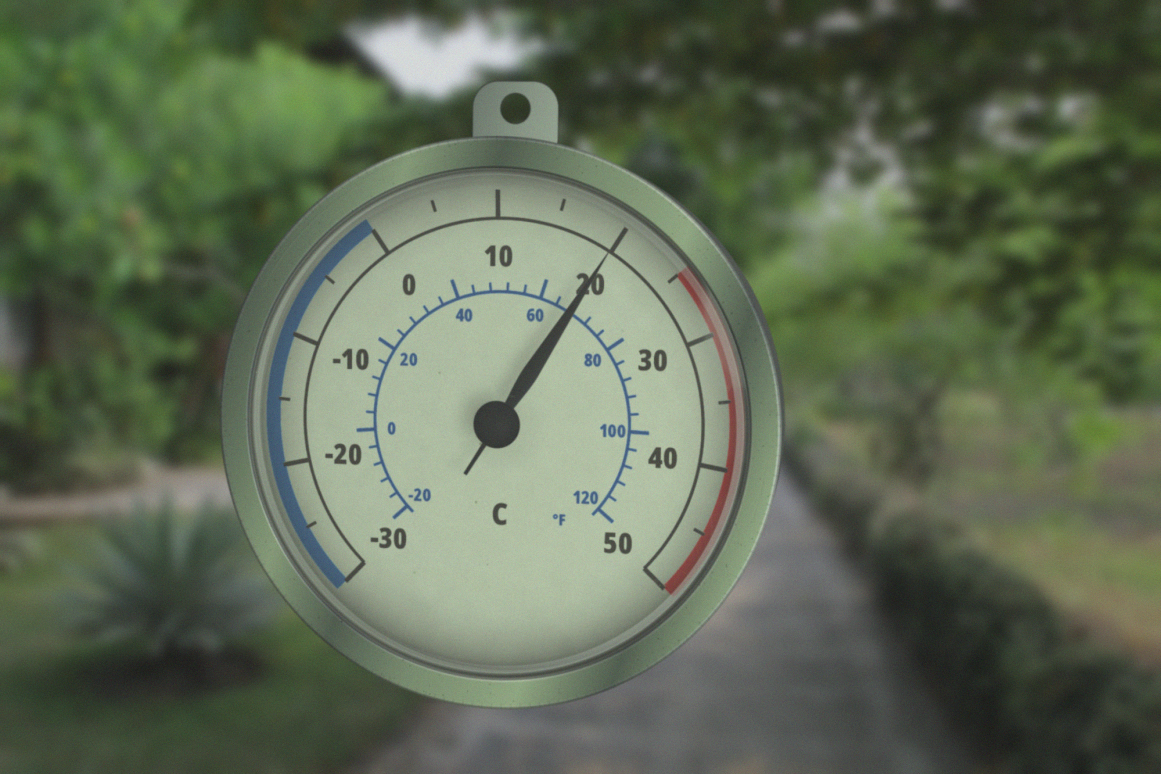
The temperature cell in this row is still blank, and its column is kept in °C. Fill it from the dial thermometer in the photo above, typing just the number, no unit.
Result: 20
